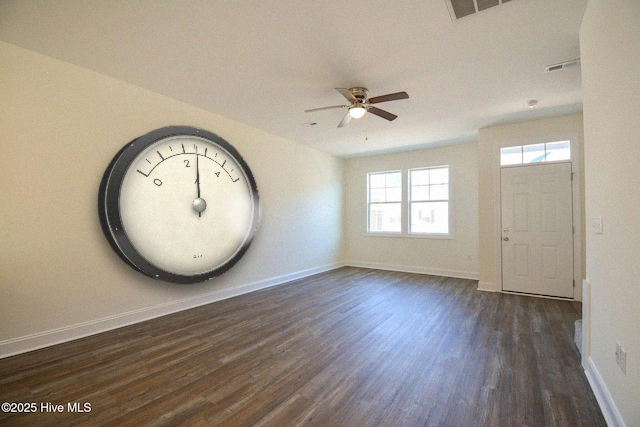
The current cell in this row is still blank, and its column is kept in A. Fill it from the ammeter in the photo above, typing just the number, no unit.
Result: 2.5
